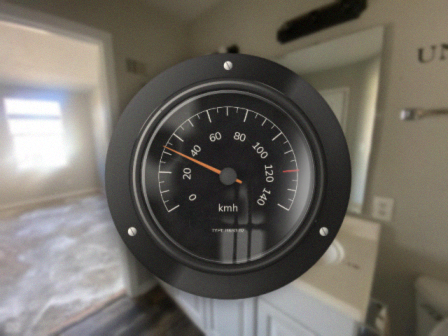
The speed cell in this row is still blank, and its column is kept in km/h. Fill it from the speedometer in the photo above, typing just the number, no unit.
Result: 32.5
